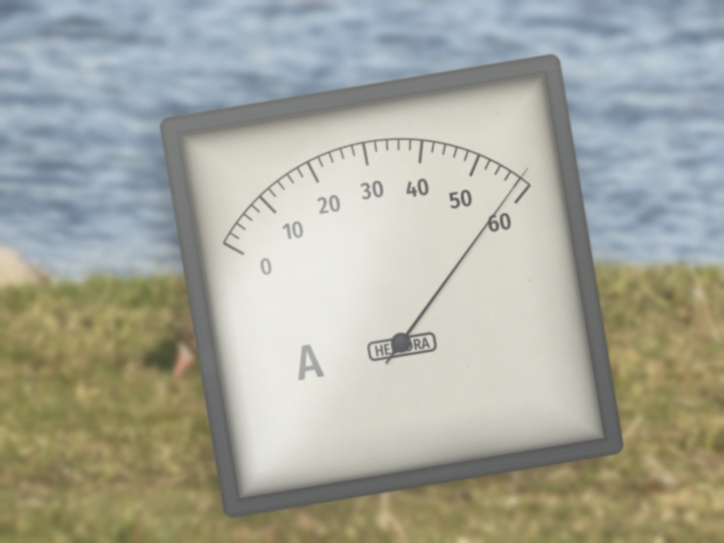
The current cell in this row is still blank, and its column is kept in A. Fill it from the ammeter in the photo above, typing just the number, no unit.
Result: 58
